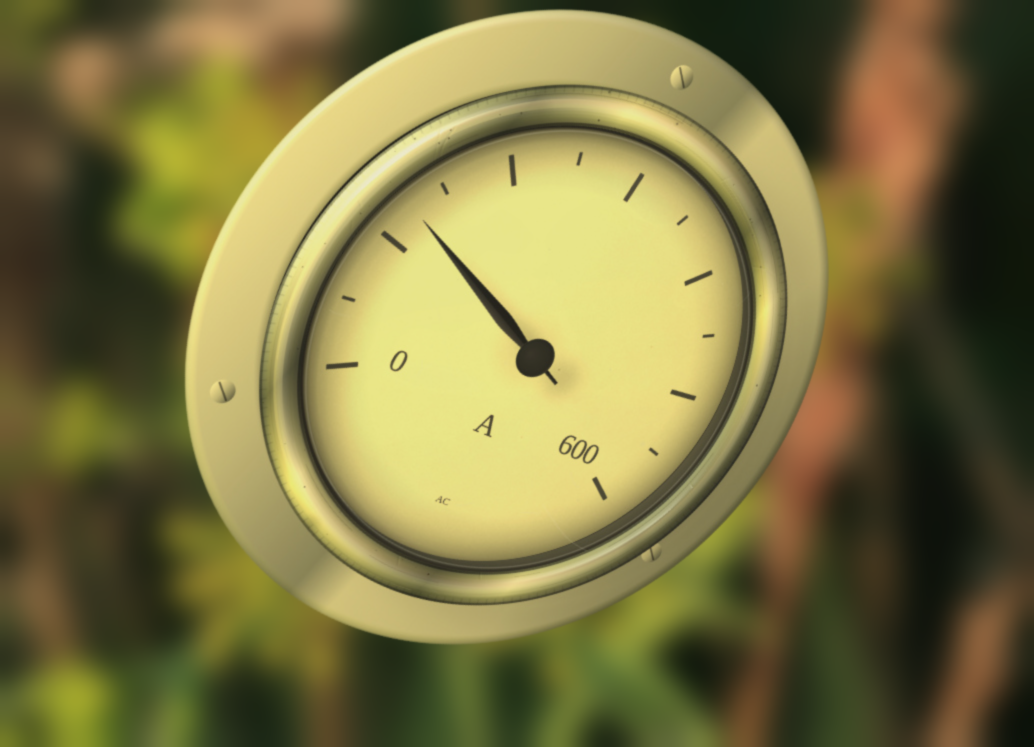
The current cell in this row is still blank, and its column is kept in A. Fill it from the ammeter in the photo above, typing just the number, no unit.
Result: 125
